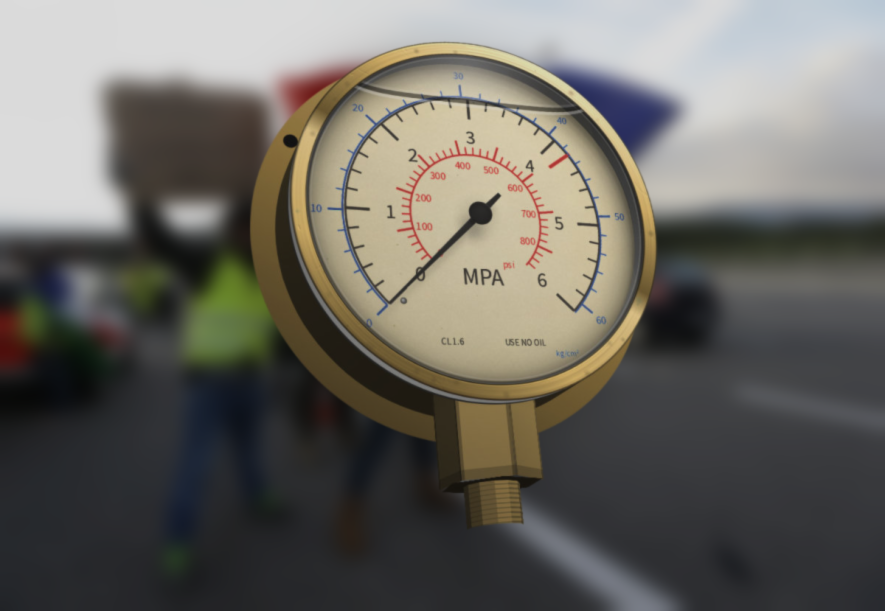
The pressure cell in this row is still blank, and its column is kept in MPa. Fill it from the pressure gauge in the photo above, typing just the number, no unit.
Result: 0
